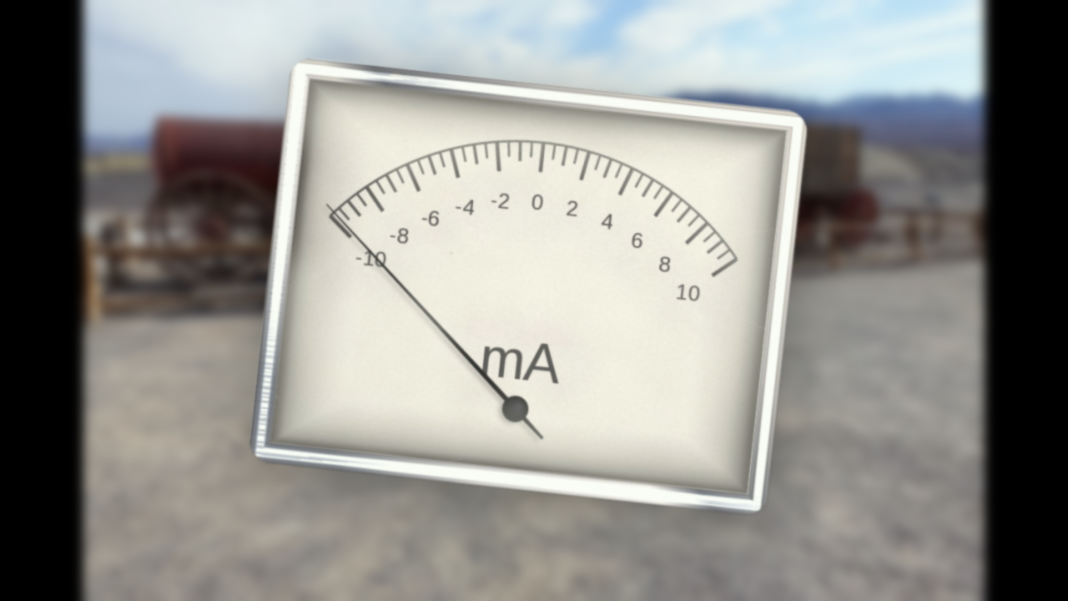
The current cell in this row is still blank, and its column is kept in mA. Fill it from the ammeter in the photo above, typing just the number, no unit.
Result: -9.75
